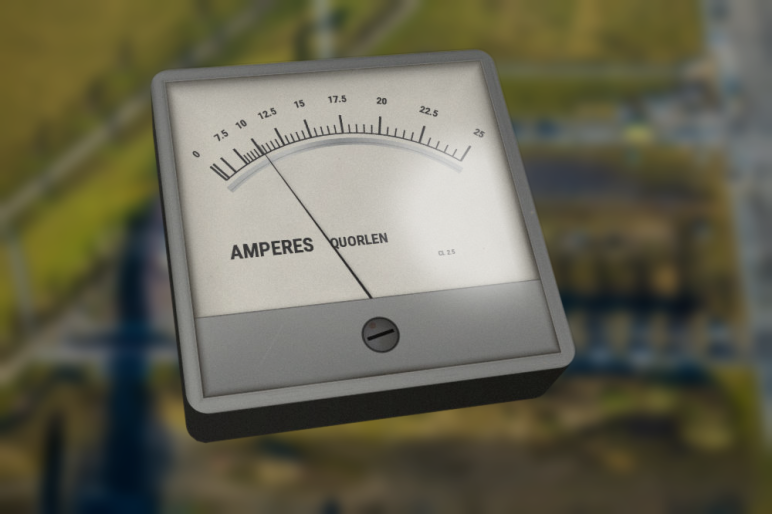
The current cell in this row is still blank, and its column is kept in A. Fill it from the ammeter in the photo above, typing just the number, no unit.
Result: 10
